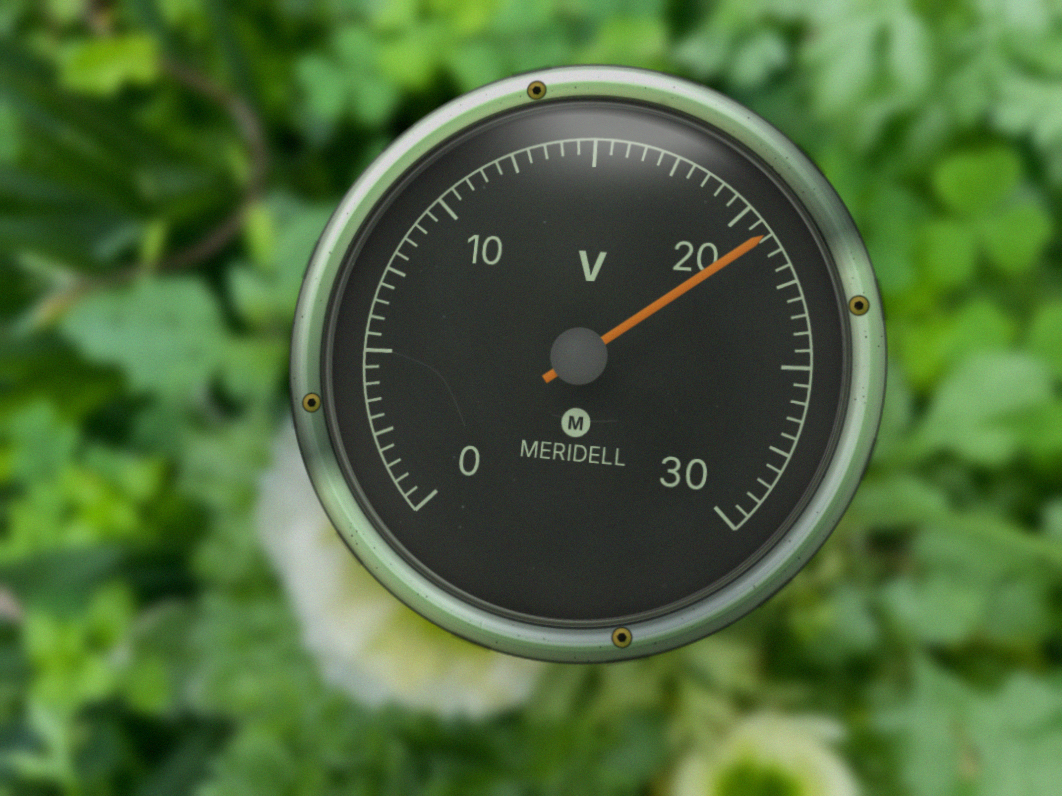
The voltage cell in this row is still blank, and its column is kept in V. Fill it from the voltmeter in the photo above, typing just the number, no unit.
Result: 21
